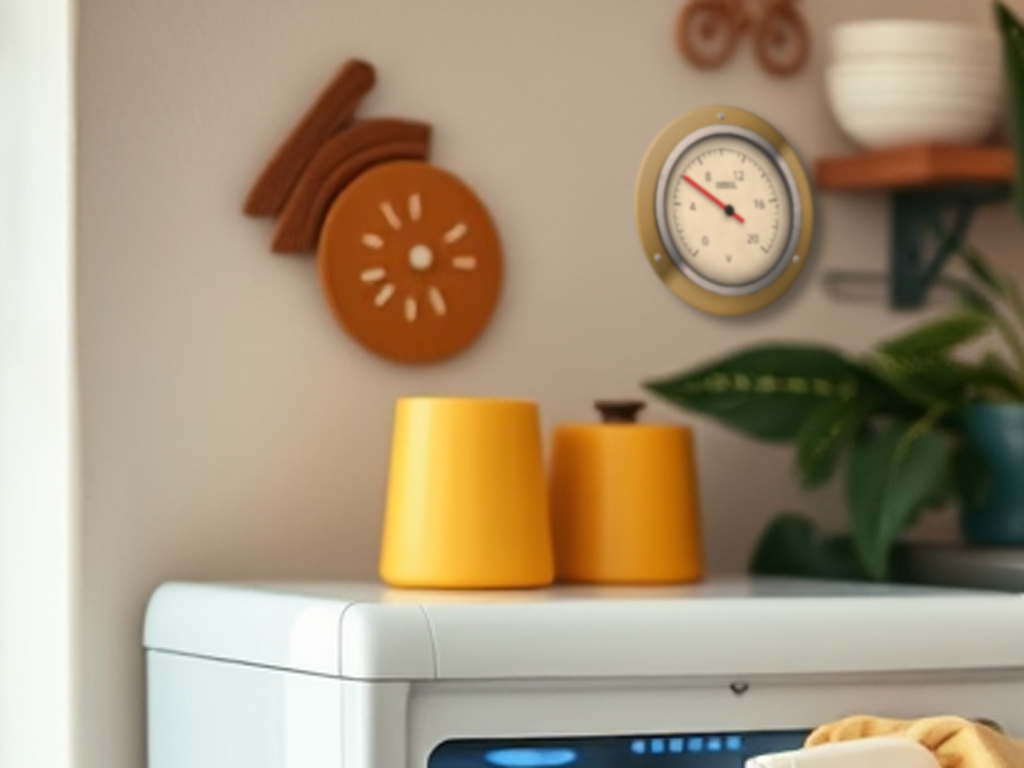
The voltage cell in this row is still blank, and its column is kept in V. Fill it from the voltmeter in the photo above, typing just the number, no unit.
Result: 6
